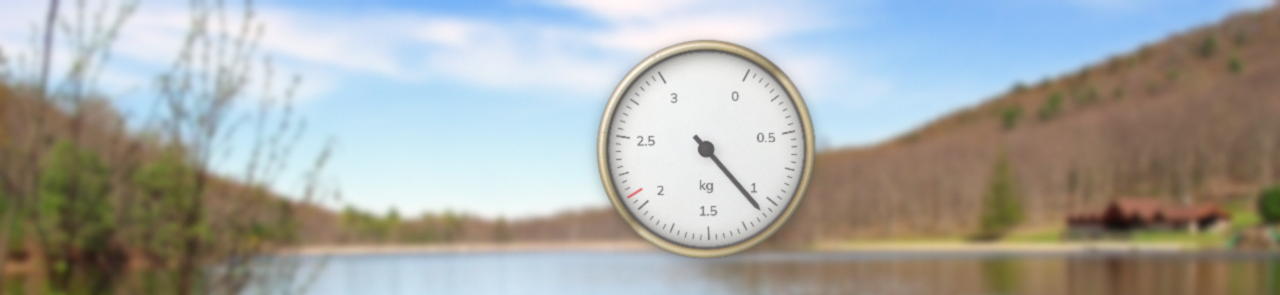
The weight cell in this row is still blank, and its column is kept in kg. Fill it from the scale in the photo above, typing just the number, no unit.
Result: 1.1
